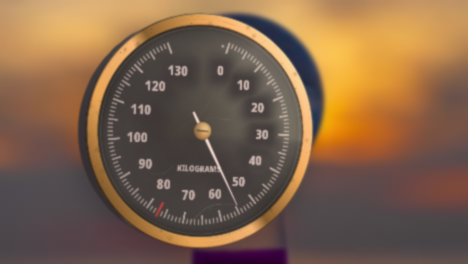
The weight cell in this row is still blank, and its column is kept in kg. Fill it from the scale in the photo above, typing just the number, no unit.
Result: 55
